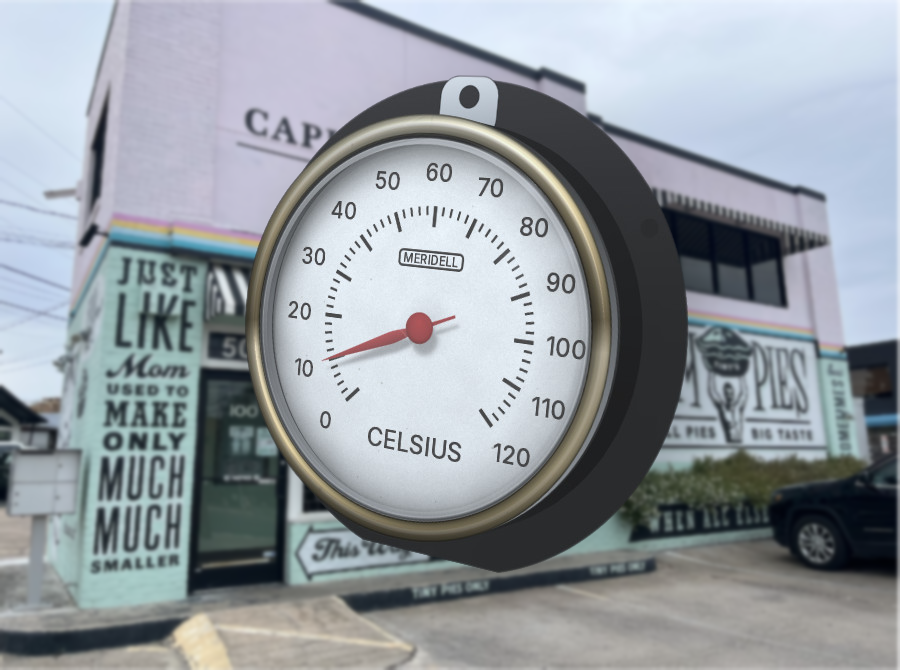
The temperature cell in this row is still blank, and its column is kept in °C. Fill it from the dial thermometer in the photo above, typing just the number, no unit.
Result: 10
